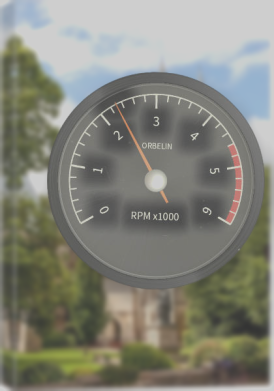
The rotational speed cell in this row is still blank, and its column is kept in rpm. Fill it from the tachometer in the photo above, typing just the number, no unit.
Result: 2300
